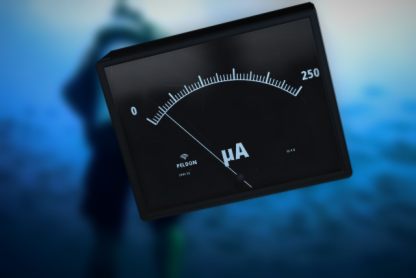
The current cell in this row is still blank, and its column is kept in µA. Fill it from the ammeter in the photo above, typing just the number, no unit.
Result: 25
